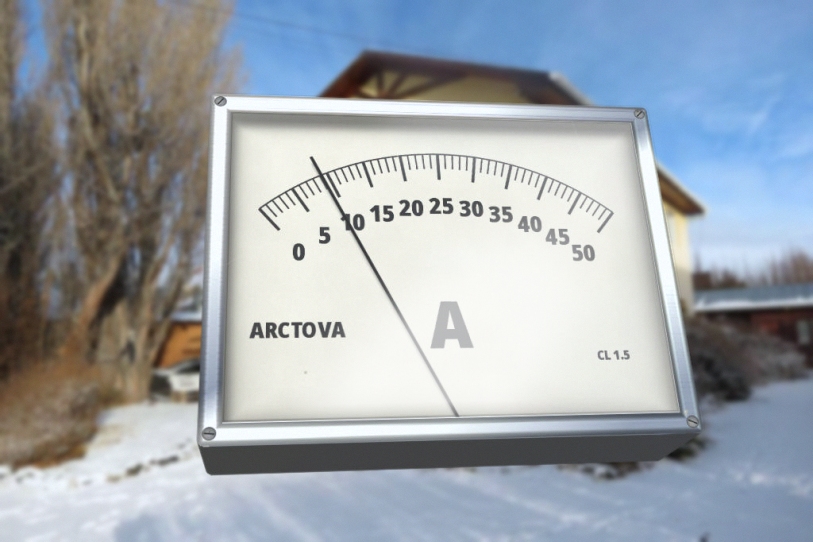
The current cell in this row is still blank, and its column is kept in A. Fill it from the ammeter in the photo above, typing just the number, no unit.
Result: 9
